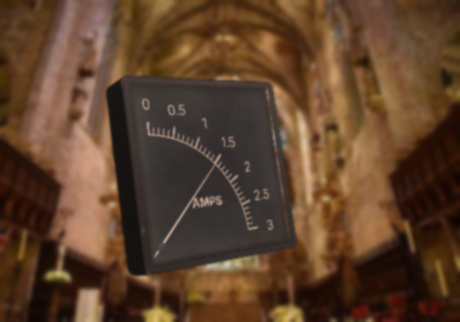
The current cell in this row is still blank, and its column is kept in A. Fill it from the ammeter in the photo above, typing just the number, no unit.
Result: 1.5
